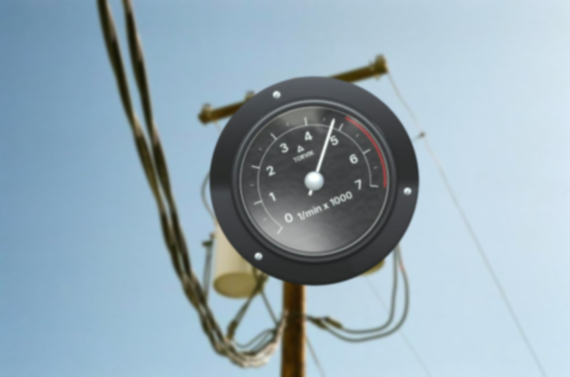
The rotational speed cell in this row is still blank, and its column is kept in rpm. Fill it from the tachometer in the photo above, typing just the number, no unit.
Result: 4750
